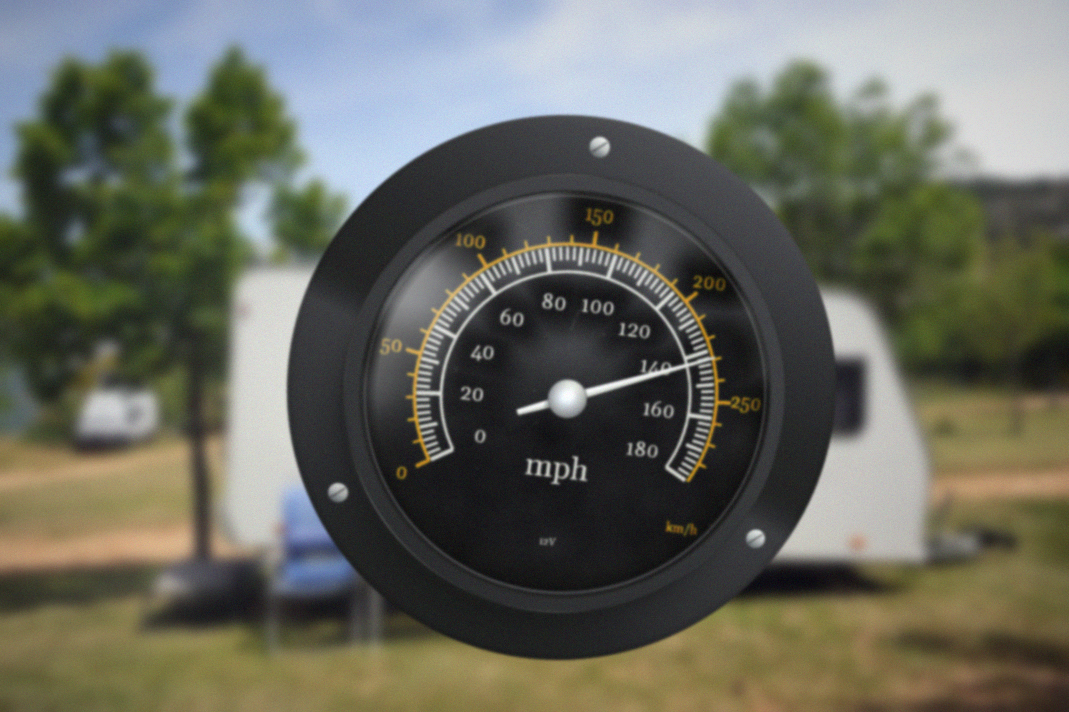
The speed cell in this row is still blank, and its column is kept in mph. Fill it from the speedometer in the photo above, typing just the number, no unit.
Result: 142
